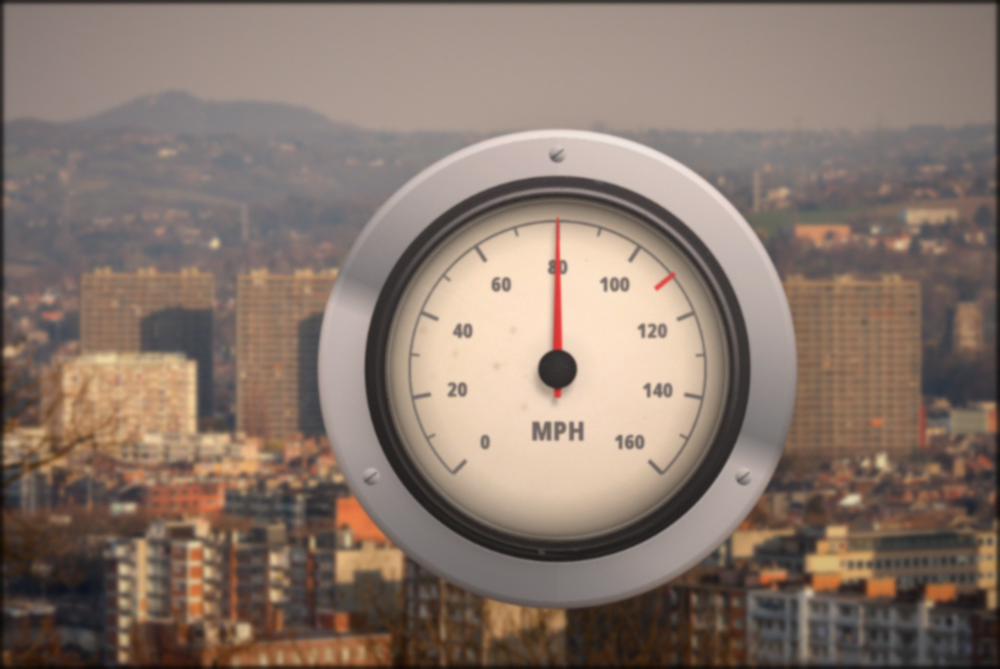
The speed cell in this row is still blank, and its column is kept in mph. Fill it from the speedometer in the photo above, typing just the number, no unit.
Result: 80
